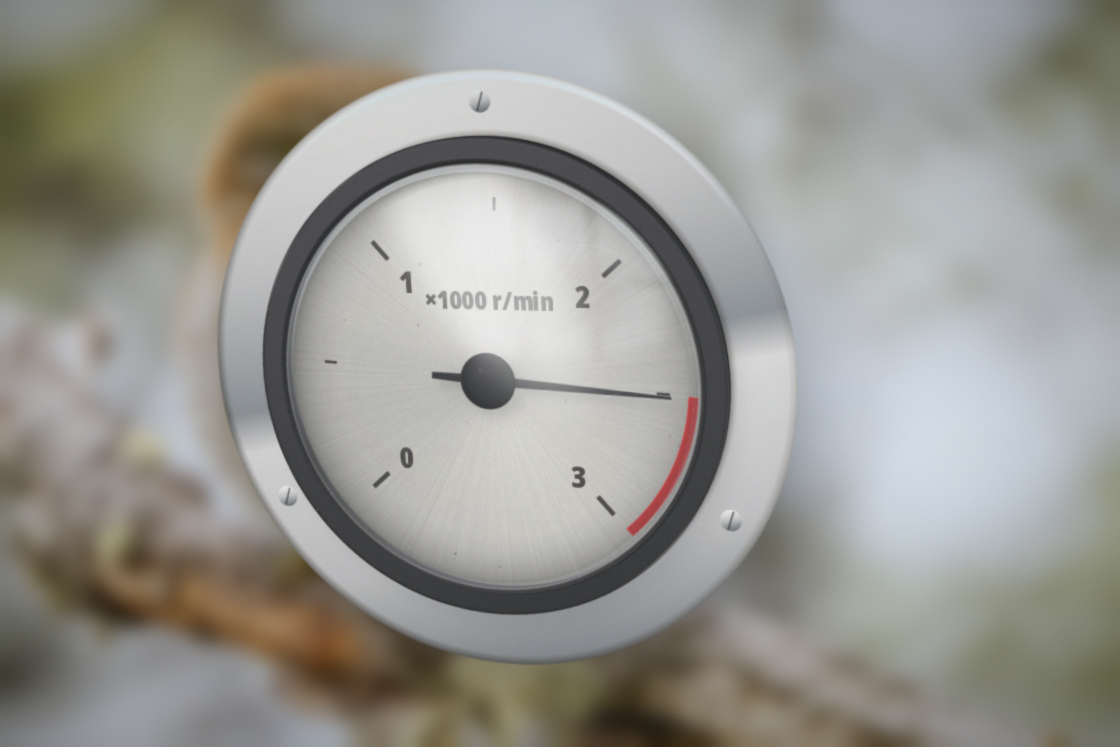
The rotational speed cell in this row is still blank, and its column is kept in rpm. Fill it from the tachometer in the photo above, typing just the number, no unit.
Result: 2500
